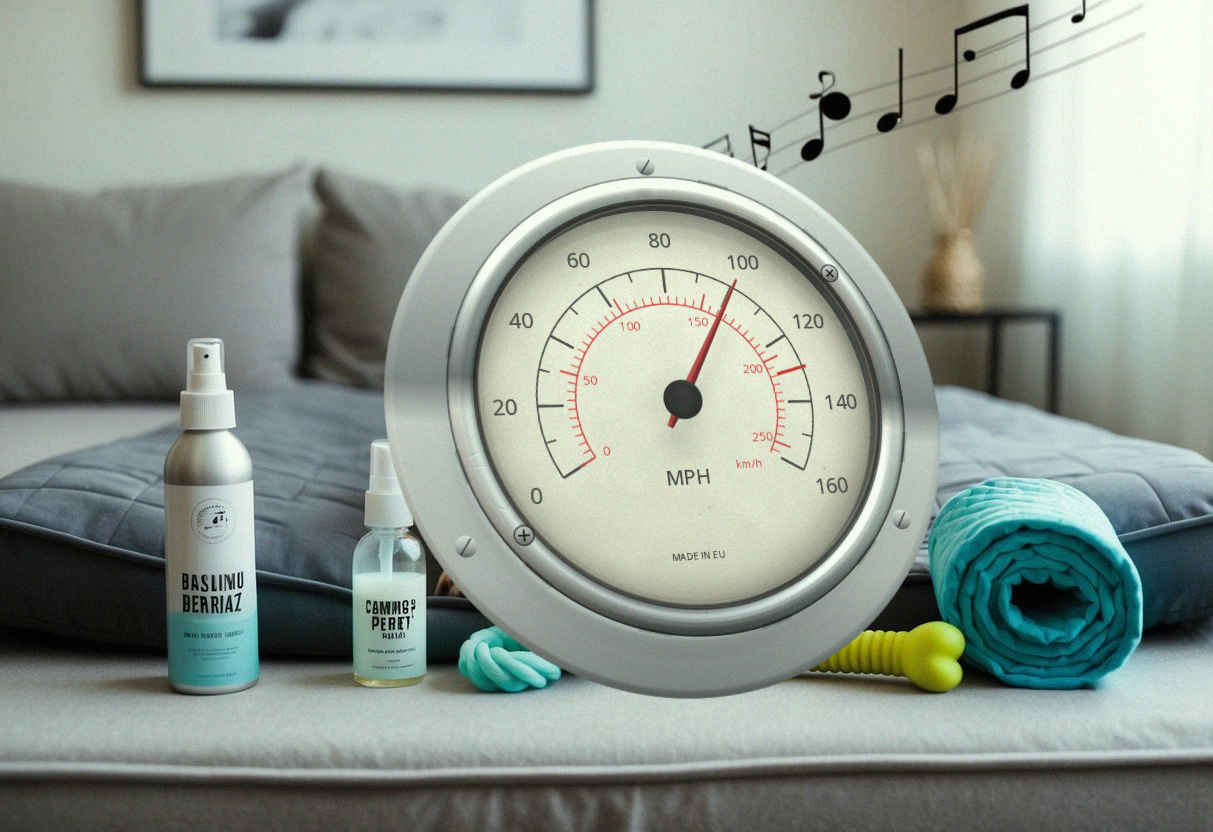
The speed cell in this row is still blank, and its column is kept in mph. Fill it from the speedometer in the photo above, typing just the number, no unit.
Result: 100
